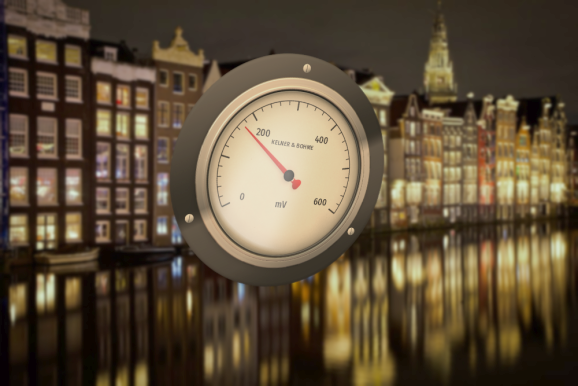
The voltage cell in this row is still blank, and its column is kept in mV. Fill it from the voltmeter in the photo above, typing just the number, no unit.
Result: 170
